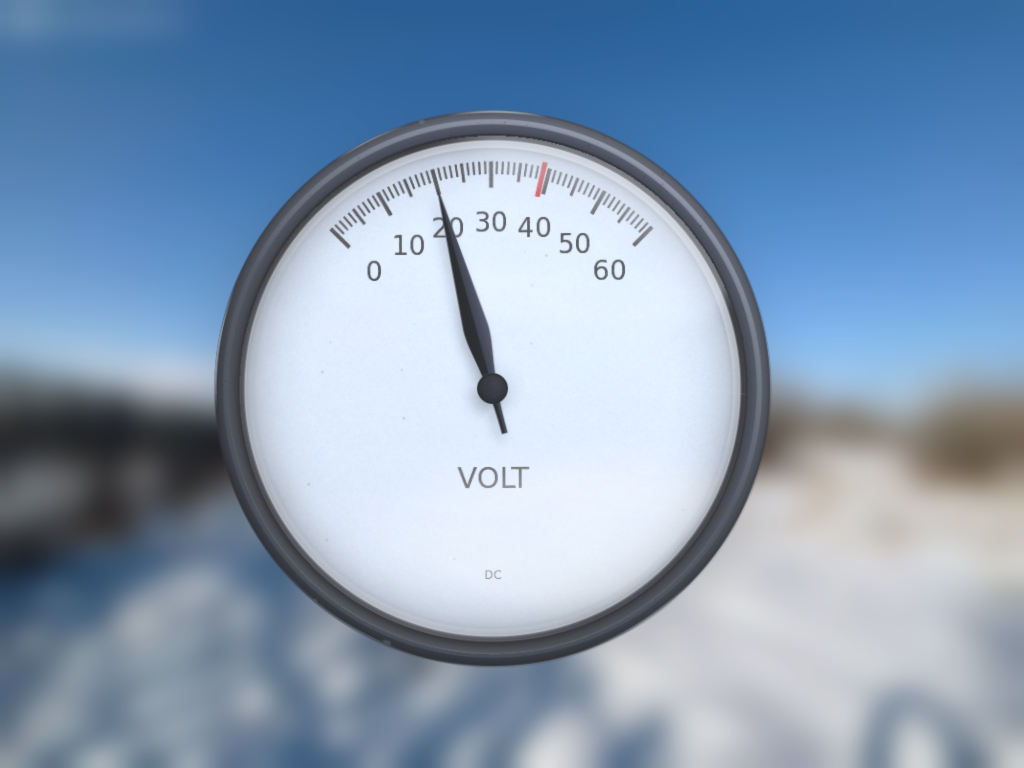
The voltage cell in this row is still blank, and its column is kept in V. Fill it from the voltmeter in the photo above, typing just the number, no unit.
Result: 20
